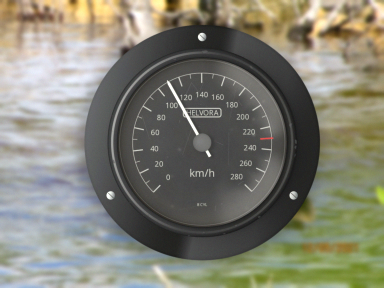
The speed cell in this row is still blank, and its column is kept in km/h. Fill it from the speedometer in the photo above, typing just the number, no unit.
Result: 110
